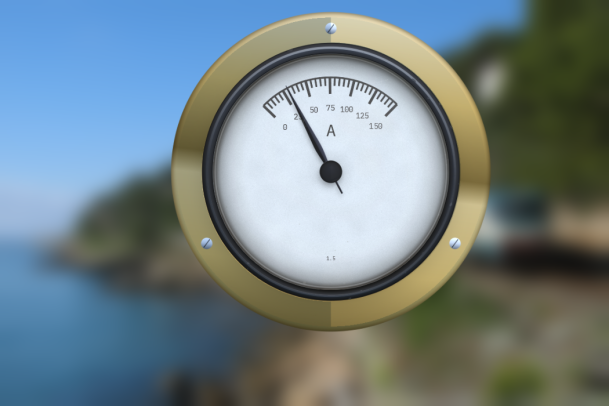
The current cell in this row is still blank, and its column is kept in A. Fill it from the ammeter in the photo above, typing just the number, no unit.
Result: 30
